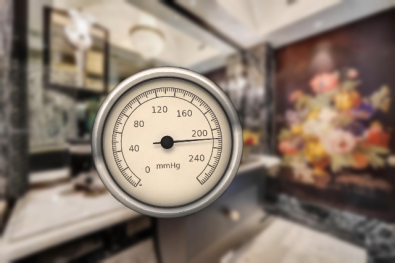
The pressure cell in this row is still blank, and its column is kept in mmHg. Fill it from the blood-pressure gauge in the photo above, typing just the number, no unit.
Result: 210
